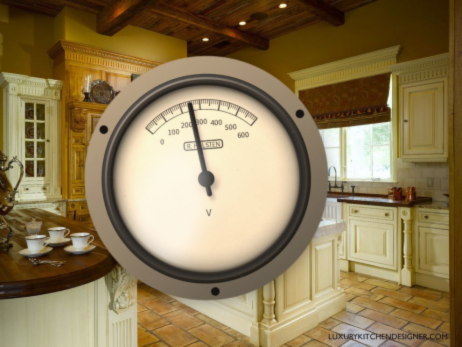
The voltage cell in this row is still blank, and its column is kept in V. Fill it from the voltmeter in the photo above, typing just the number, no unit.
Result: 250
